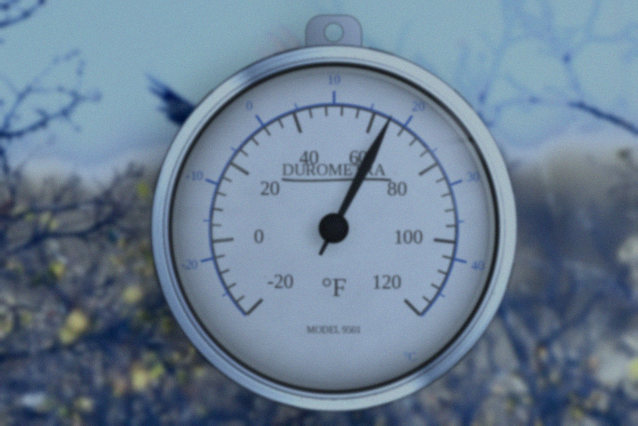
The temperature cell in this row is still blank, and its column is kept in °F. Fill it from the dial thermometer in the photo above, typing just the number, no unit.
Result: 64
